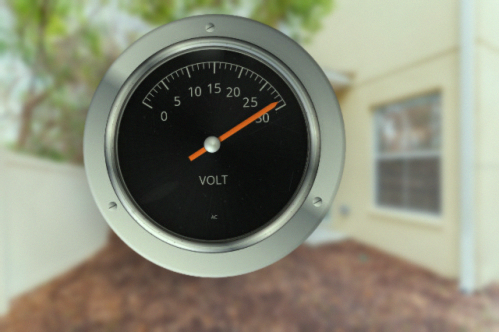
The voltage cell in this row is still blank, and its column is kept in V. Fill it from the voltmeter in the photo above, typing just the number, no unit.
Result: 29
